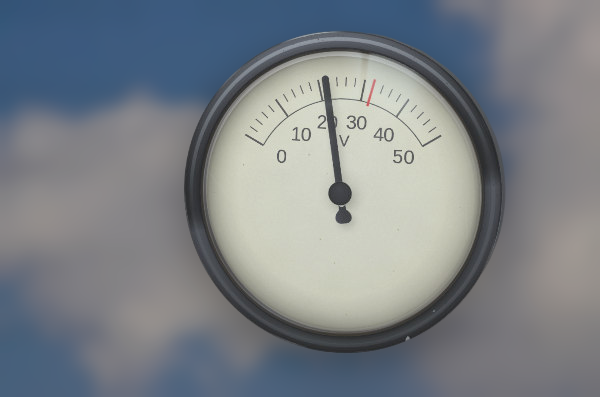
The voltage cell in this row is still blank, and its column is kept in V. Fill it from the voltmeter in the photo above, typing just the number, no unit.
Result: 22
